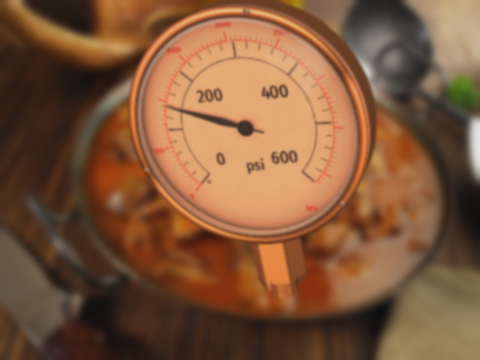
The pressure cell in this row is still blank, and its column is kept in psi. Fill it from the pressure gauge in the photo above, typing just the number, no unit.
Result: 140
